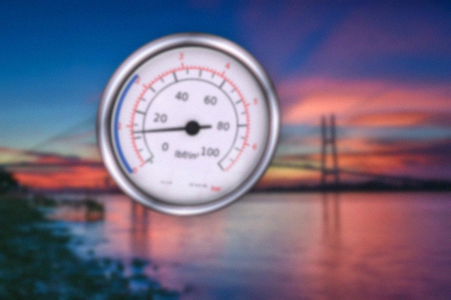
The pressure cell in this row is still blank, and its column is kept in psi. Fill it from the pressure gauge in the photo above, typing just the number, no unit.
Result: 12.5
